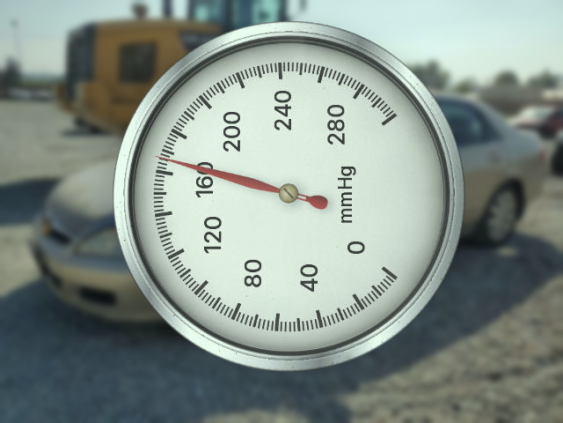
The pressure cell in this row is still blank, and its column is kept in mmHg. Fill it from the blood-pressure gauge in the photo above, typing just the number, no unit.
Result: 166
